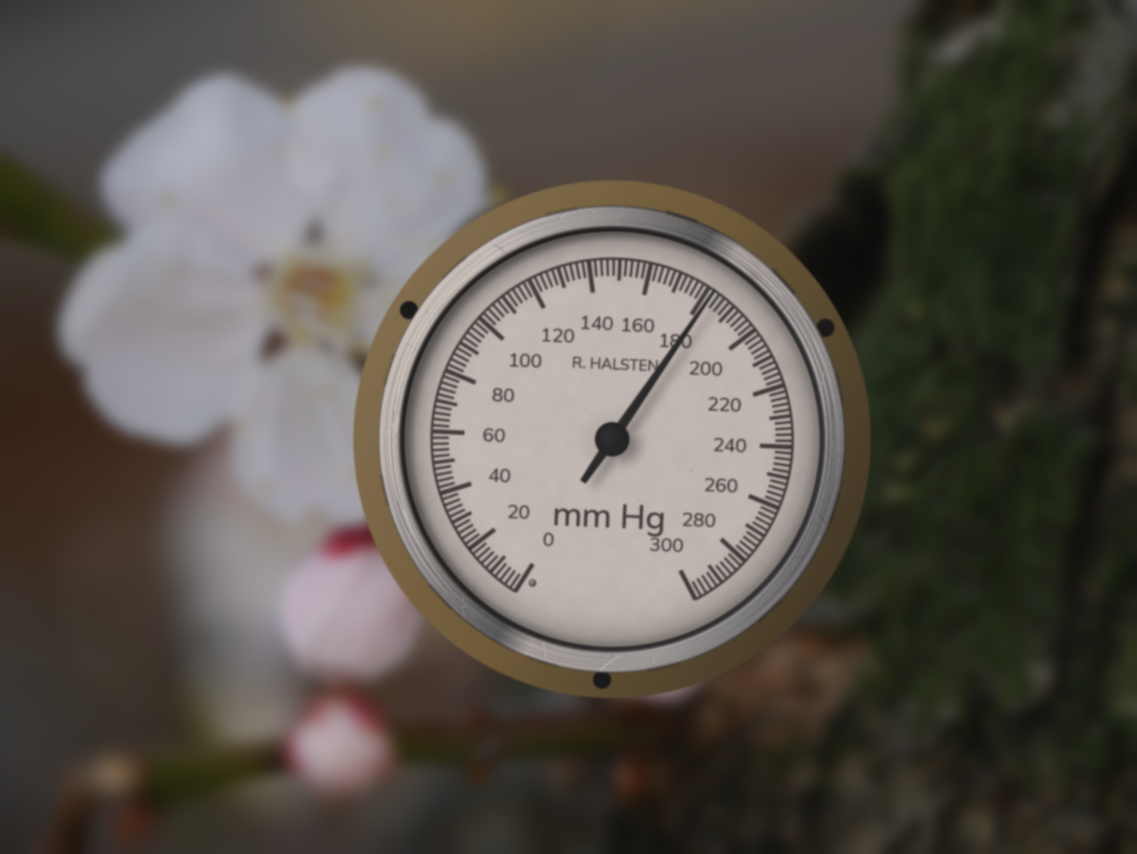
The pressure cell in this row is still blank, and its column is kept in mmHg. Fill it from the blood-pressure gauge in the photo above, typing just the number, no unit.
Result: 182
